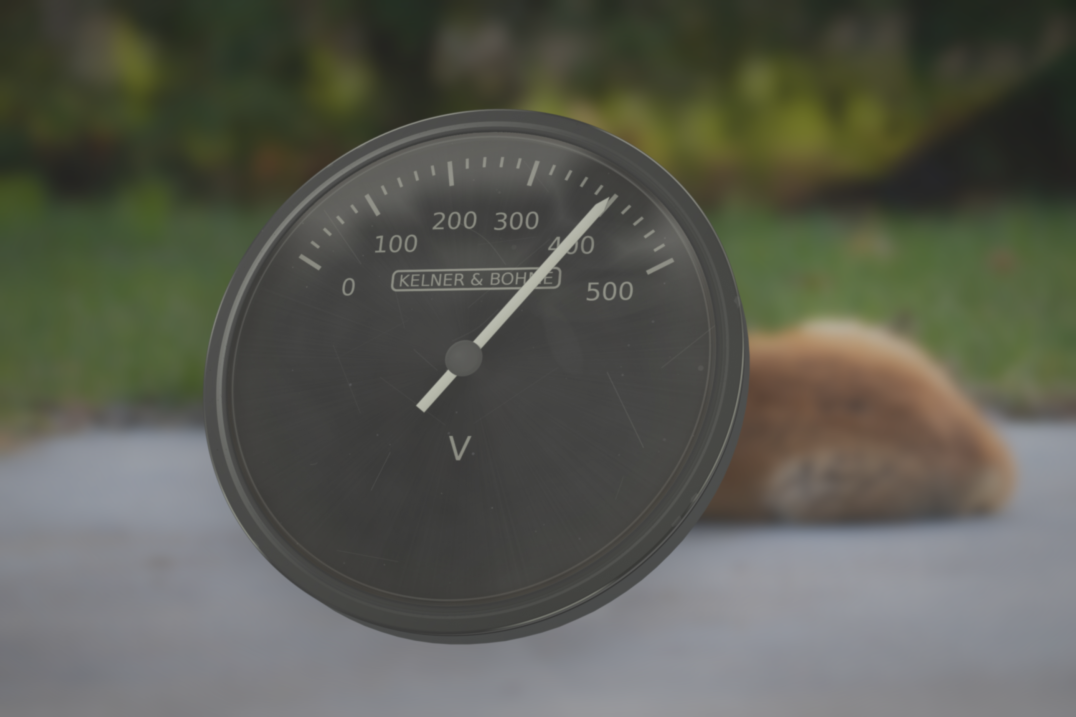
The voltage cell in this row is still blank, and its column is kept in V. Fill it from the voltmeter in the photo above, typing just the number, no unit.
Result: 400
